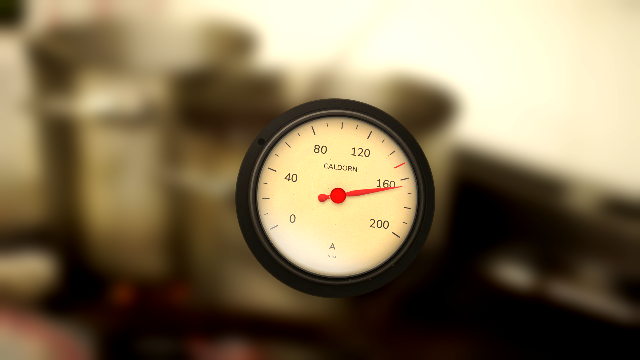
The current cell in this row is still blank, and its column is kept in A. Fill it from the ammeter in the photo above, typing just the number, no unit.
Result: 165
